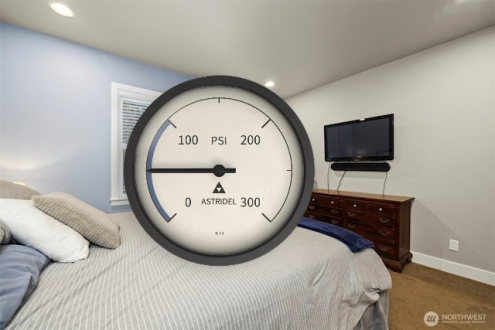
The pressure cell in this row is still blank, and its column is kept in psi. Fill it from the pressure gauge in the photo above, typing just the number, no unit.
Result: 50
